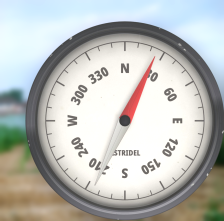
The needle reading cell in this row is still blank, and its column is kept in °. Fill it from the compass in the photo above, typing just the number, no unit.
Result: 25
